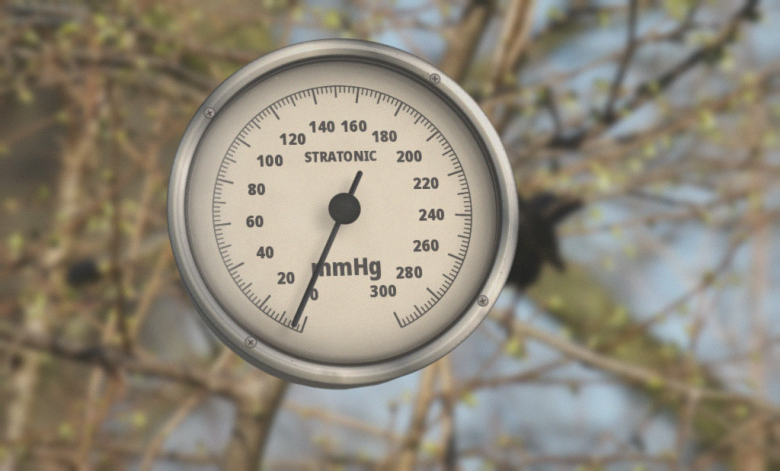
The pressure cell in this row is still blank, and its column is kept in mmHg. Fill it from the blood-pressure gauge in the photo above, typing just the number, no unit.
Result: 4
